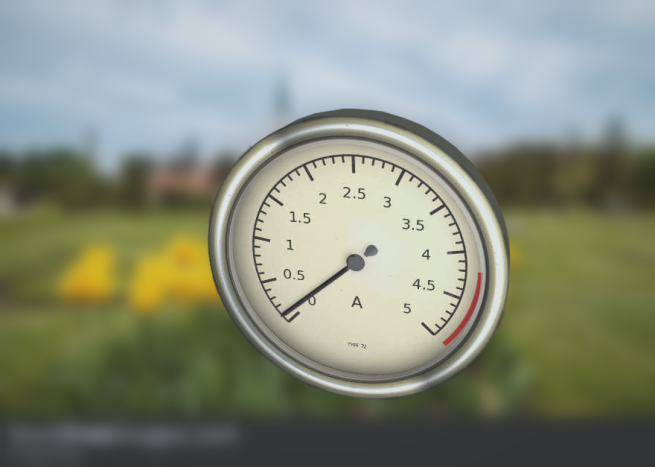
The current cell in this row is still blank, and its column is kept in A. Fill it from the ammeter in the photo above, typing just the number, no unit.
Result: 0.1
